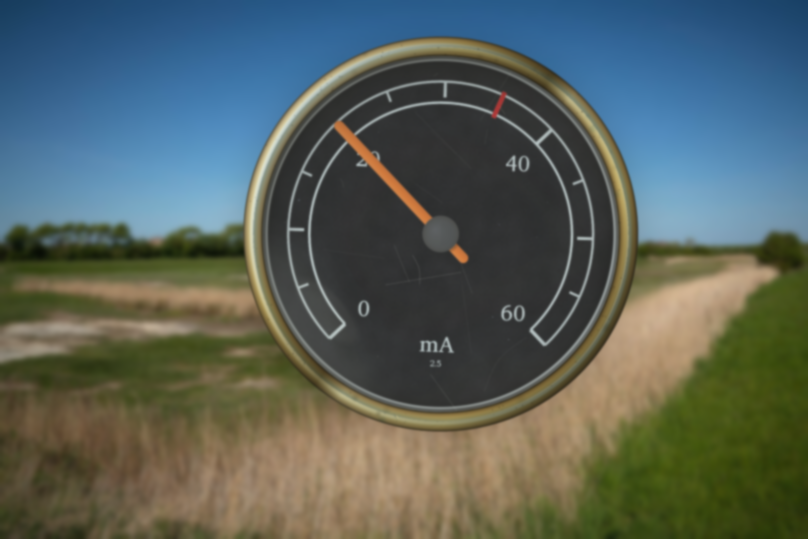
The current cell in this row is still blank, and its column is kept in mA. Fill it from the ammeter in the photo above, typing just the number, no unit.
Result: 20
